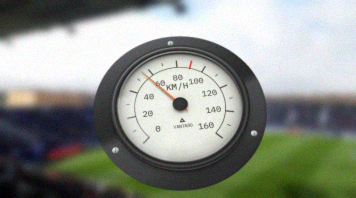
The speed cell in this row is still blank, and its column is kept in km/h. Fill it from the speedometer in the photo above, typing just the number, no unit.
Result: 55
